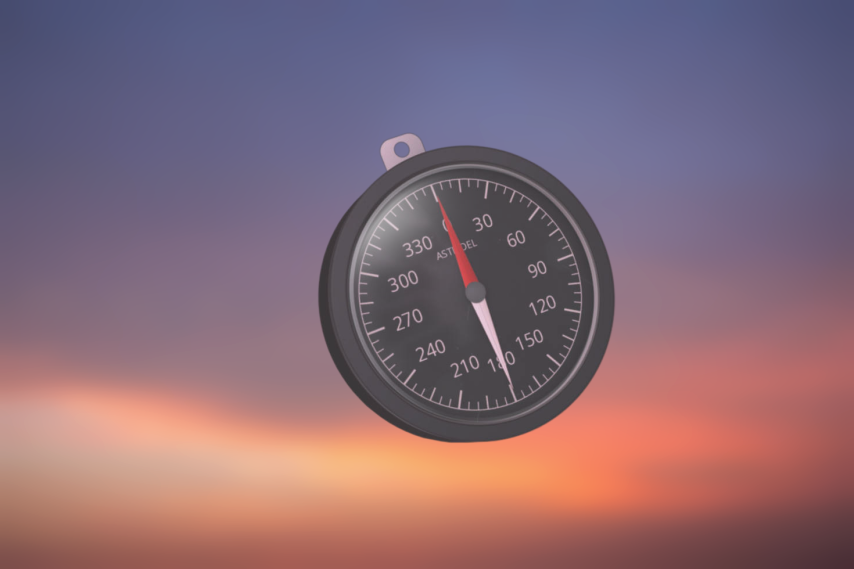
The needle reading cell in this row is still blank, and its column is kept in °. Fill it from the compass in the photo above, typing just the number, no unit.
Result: 0
